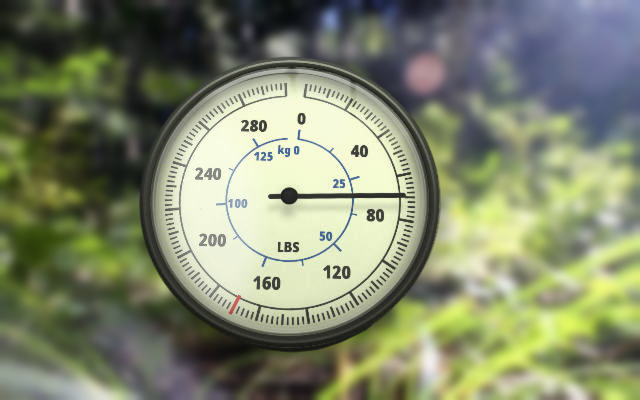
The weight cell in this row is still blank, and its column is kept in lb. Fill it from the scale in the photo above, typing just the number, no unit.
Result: 70
